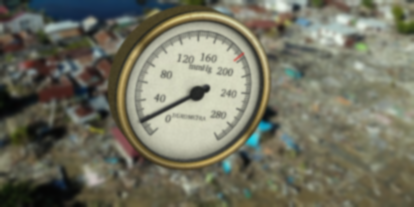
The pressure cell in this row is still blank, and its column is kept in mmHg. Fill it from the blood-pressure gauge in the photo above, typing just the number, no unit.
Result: 20
